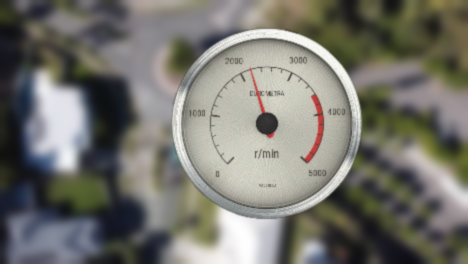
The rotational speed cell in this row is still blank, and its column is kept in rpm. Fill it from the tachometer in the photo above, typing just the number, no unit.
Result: 2200
